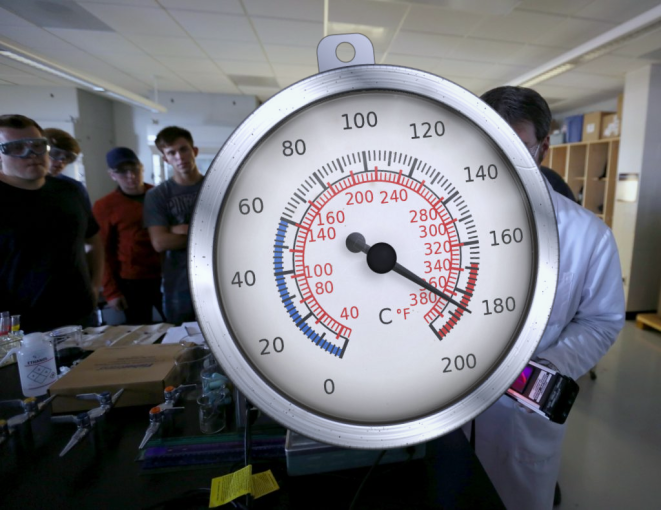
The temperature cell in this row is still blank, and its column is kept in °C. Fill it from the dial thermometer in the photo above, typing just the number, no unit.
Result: 186
